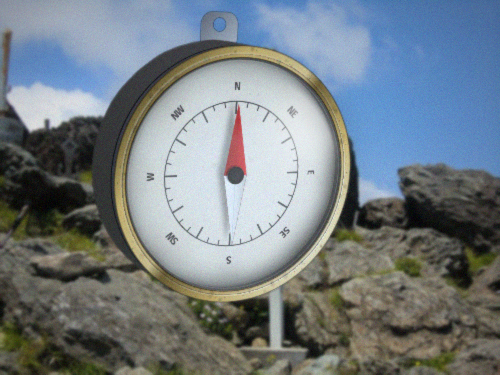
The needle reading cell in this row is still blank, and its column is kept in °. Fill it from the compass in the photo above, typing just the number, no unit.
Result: 0
